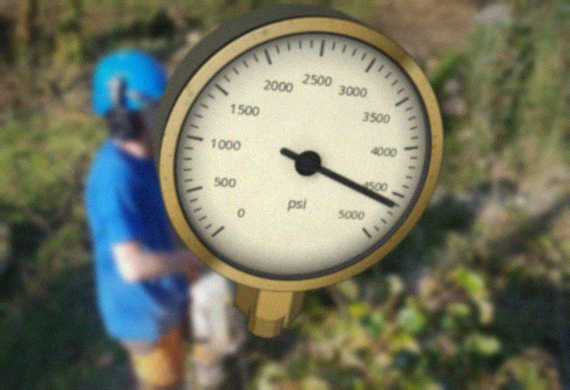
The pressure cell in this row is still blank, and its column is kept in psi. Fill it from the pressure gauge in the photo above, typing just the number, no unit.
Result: 4600
